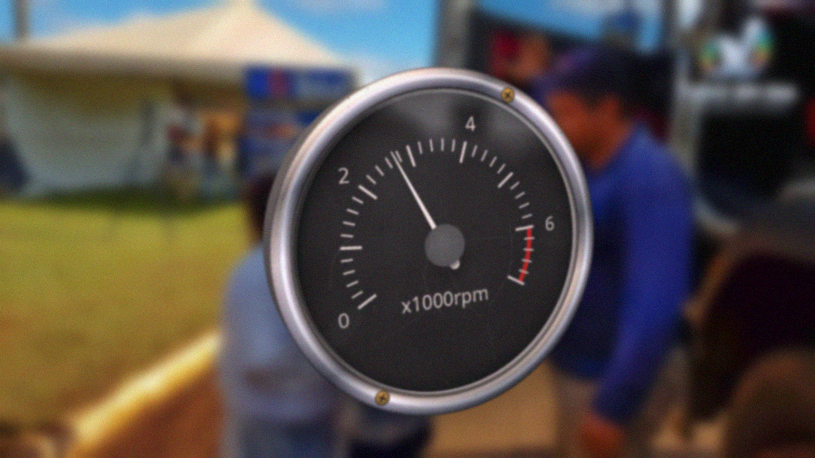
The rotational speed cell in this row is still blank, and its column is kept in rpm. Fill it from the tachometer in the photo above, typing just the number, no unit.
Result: 2700
